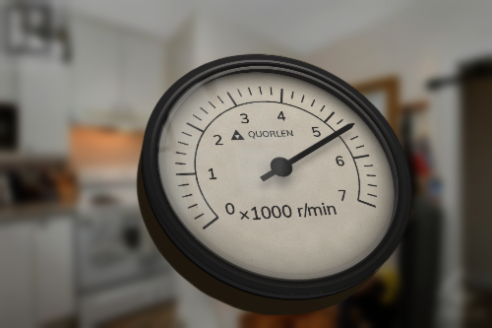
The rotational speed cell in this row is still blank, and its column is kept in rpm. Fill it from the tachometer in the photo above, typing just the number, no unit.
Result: 5400
